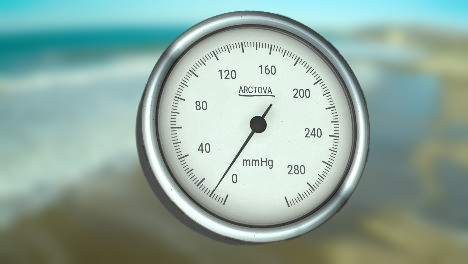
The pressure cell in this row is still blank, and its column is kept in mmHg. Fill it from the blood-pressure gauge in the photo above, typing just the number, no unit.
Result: 10
